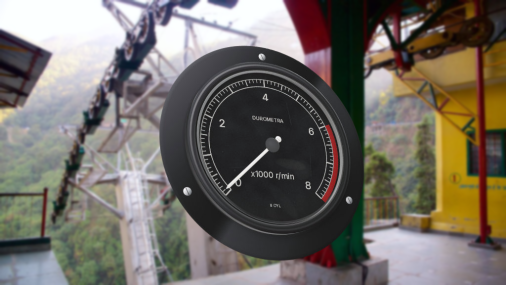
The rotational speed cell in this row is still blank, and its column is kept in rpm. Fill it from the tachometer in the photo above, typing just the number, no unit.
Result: 100
